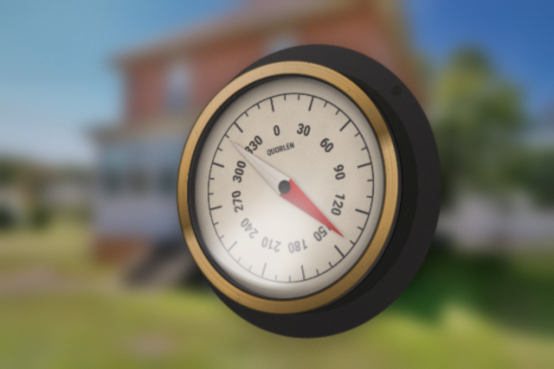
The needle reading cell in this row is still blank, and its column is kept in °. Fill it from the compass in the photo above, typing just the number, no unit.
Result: 140
